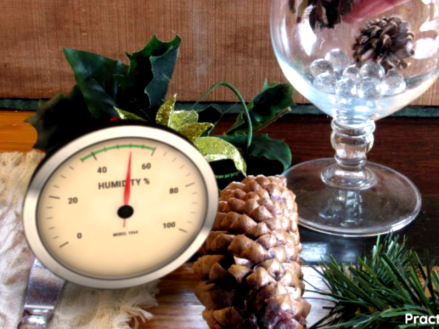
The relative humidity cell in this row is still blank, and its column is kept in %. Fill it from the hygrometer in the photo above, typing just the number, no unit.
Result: 52
